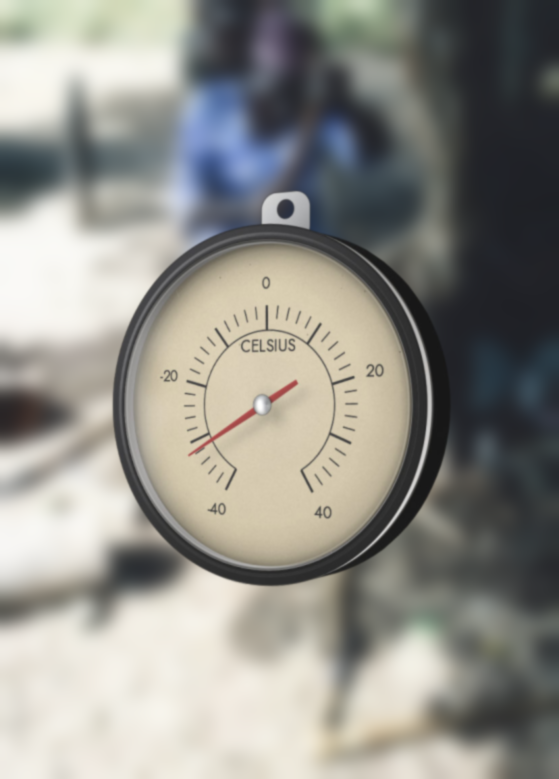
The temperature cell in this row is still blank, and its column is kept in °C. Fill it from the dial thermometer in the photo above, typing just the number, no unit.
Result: -32
